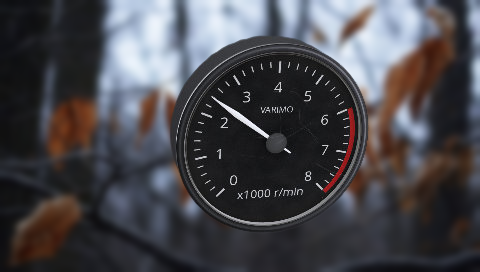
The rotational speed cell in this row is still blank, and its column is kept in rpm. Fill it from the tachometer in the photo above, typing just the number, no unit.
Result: 2400
